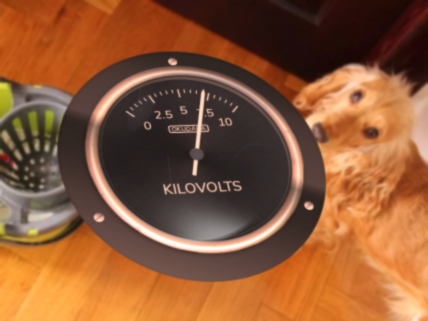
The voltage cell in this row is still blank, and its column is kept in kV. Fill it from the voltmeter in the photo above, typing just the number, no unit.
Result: 7
